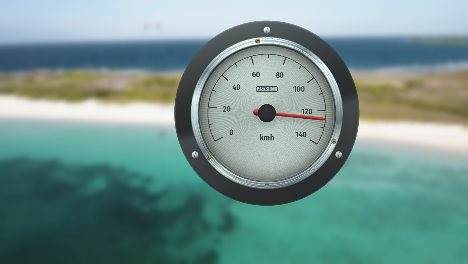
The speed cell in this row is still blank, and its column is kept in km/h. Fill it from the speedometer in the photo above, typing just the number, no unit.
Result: 125
